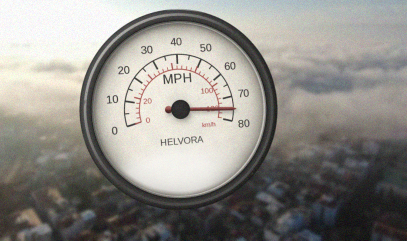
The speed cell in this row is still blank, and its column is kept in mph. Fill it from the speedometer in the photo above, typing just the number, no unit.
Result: 75
